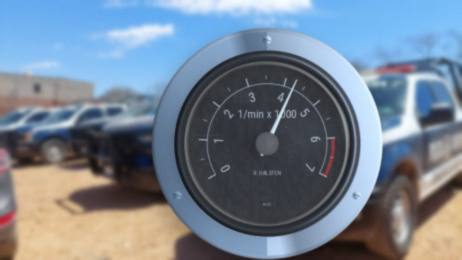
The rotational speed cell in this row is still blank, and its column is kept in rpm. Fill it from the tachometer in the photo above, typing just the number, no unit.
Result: 4250
